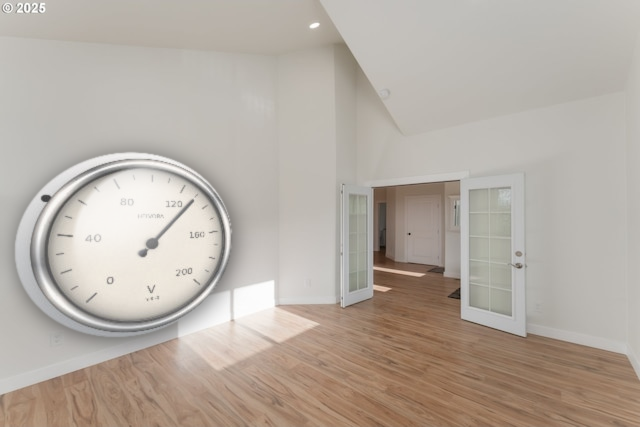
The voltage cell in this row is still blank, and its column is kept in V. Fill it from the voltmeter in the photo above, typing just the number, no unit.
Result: 130
